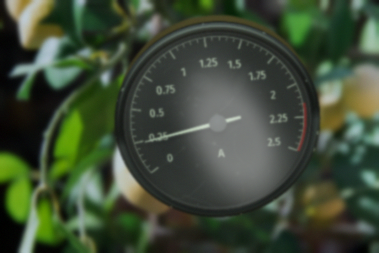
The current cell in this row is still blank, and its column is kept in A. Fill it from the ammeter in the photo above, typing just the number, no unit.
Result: 0.25
